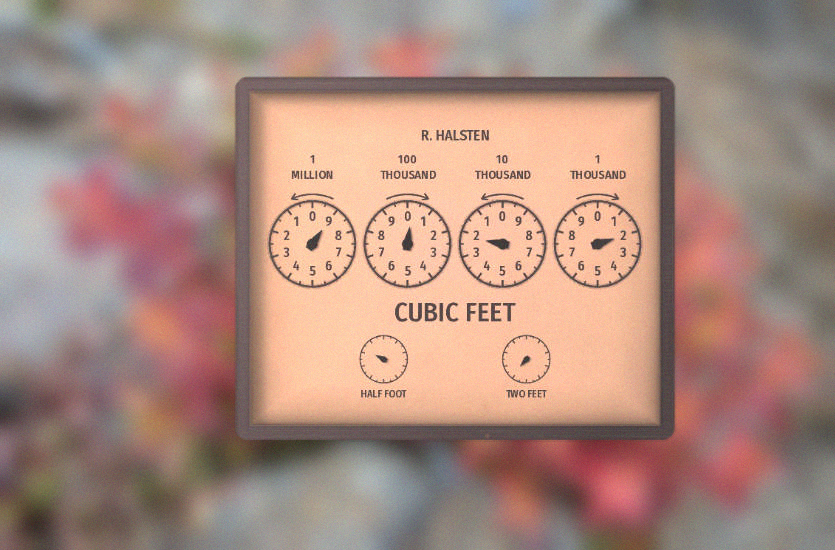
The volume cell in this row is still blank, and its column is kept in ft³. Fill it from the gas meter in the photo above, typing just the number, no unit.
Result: 902200
